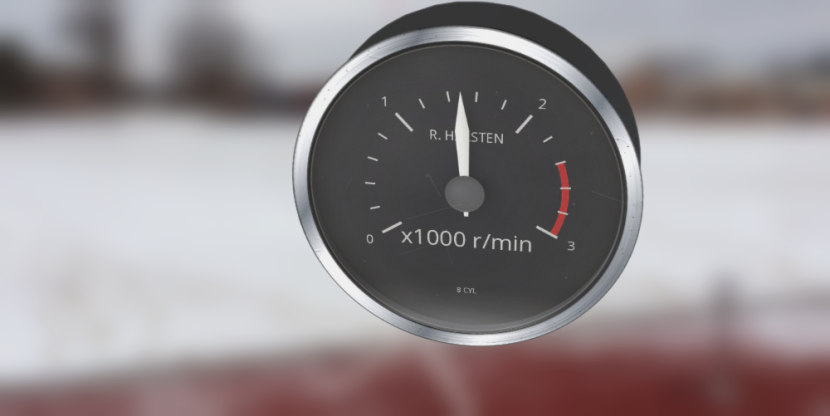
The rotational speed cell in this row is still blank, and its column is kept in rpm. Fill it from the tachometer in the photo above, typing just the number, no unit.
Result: 1500
